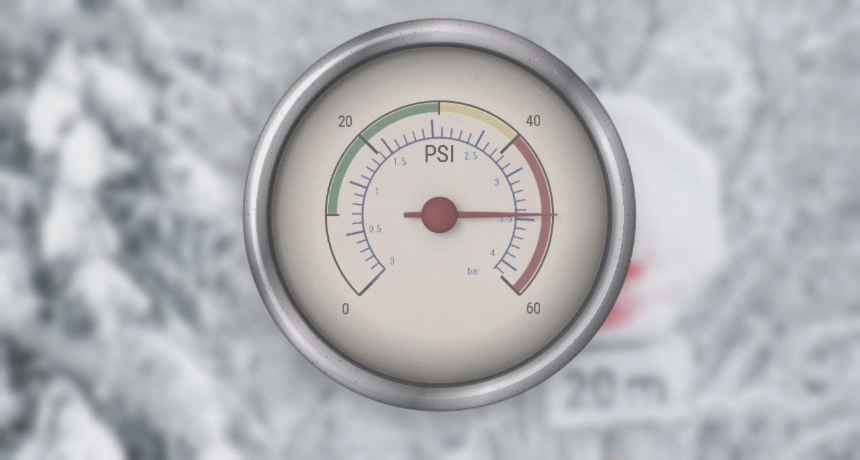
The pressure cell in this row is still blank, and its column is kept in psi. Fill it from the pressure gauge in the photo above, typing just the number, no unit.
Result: 50
